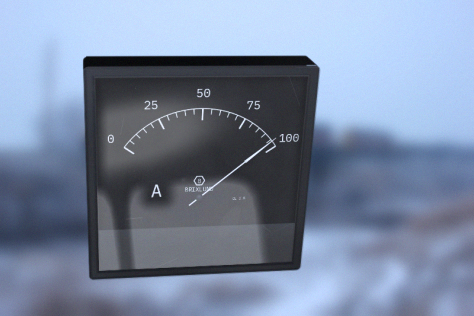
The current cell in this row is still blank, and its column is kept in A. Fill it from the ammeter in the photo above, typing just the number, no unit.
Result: 95
